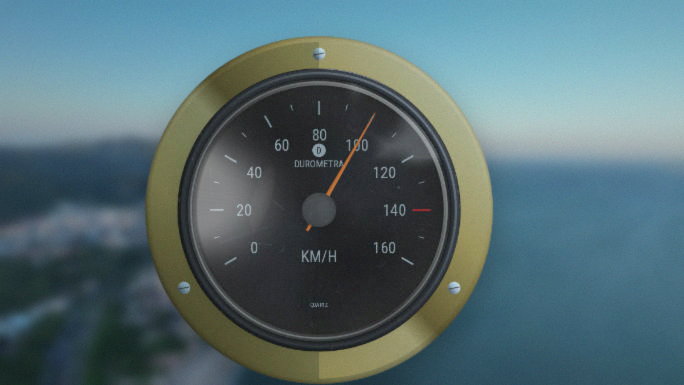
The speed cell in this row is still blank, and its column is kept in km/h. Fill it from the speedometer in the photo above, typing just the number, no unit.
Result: 100
